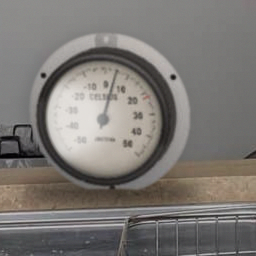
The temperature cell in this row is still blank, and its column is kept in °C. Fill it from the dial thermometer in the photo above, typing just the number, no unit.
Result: 5
